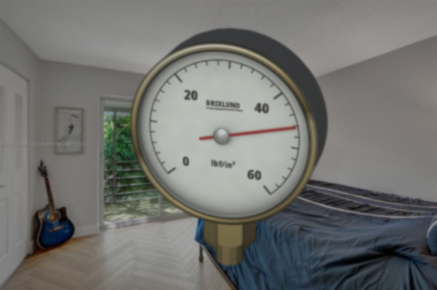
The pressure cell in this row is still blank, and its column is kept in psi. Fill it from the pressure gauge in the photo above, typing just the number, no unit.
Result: 46
